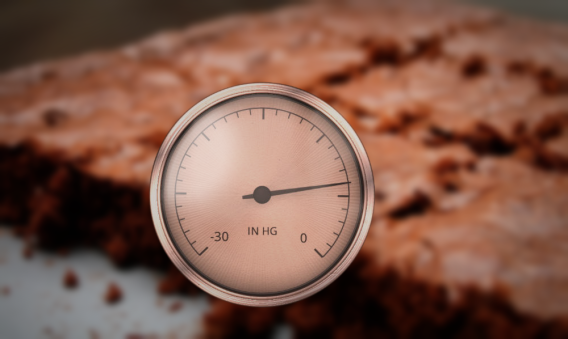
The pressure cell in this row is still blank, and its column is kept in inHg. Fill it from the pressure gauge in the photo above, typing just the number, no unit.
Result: -6
